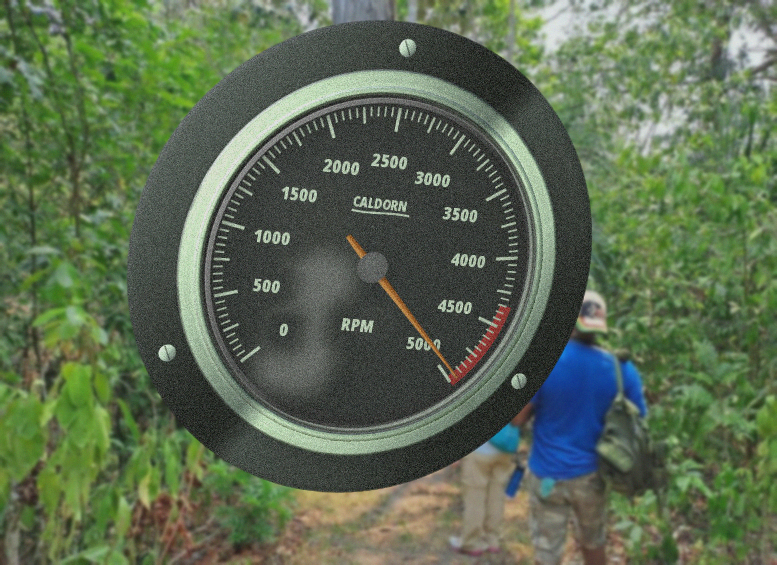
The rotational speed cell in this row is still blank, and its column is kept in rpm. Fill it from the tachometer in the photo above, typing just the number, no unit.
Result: 4950
